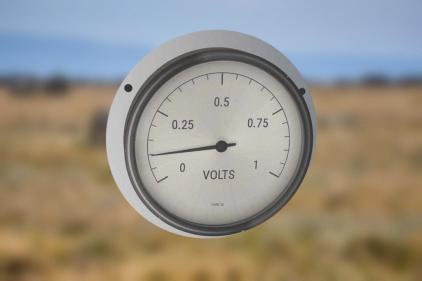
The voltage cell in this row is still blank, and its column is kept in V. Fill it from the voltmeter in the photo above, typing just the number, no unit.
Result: 0.1
